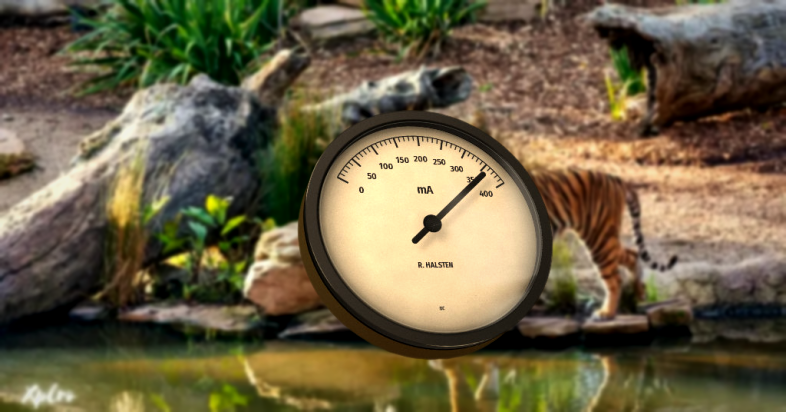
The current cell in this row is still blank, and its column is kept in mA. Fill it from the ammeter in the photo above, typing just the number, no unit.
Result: 360
